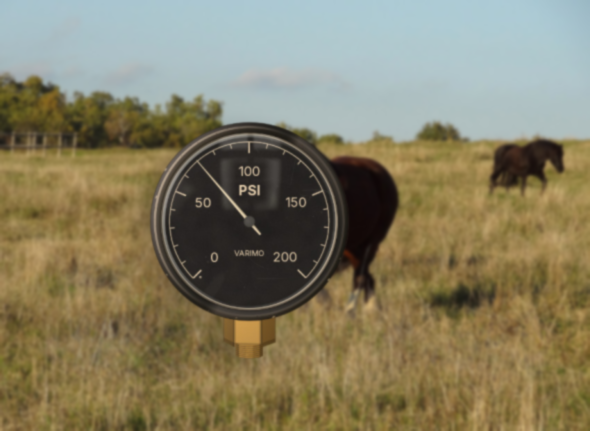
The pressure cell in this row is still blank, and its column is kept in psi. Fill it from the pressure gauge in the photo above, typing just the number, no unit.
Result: 70
